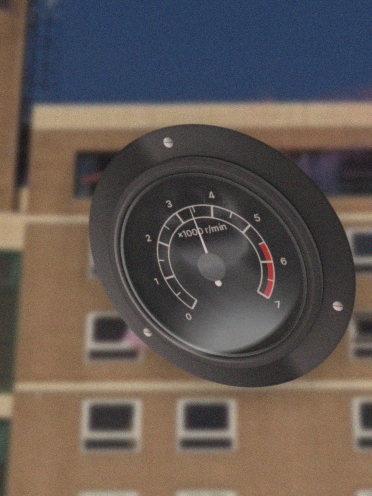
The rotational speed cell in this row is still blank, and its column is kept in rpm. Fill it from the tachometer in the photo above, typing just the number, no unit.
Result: 3500
